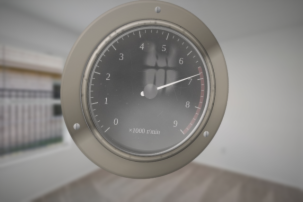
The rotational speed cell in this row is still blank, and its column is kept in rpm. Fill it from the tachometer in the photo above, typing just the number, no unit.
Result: 6800
